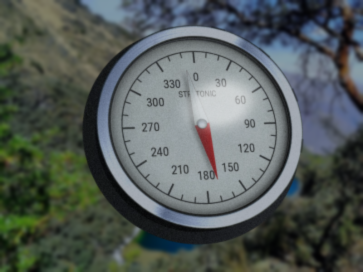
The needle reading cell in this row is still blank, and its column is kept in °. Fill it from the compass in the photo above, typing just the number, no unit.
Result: 170
